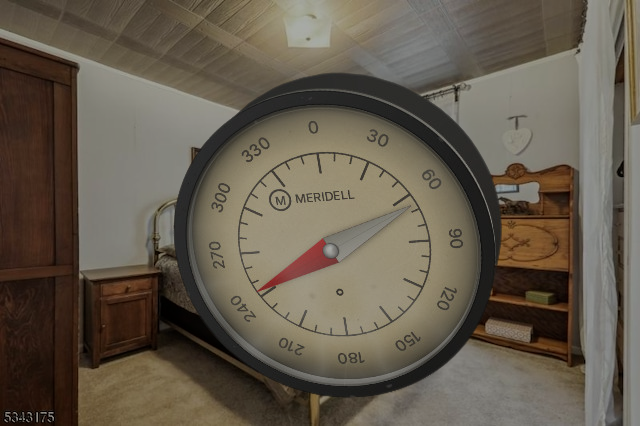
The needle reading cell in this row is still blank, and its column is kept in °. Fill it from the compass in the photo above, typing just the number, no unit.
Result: 245
